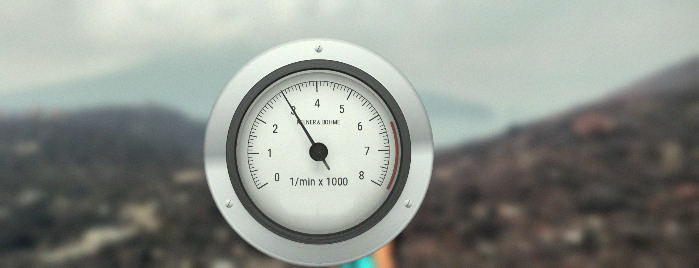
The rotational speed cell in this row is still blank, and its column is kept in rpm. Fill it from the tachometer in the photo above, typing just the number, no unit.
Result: 3000
